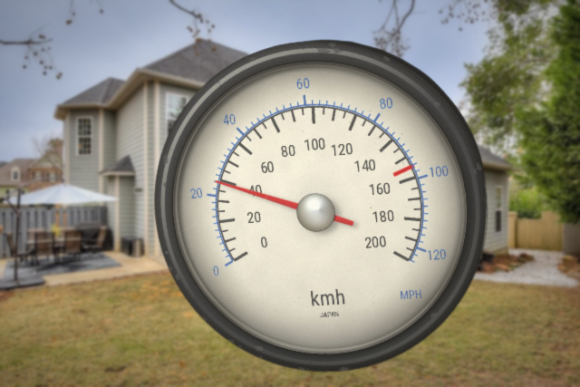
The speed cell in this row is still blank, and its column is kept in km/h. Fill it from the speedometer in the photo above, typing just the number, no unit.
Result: 40
